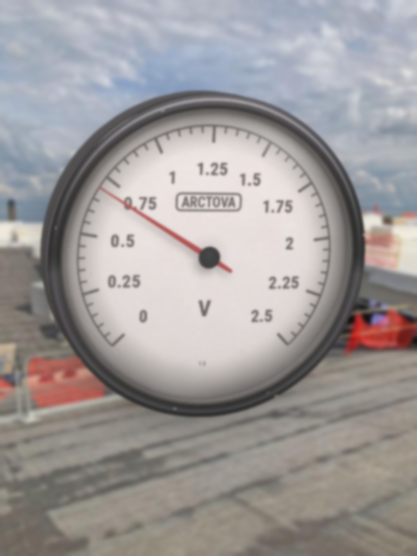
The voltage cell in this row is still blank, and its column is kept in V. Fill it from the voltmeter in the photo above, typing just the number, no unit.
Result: 0.7
